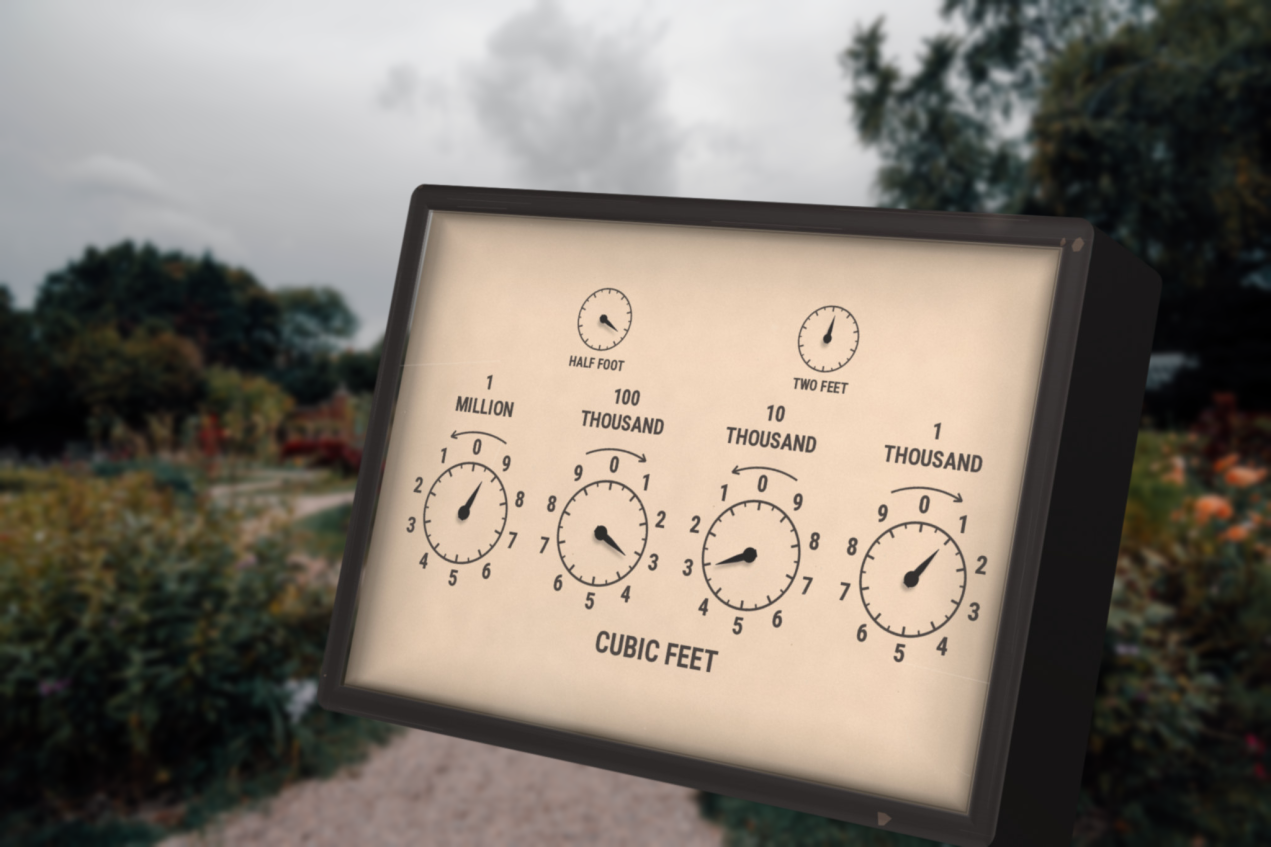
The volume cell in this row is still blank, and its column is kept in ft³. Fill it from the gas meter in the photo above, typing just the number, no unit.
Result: 933100
